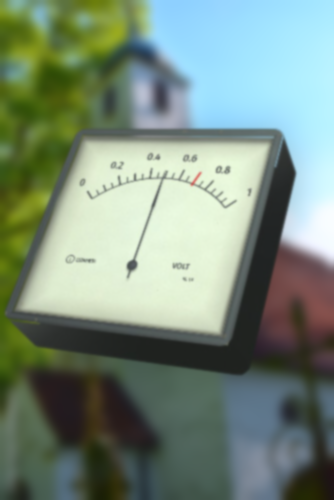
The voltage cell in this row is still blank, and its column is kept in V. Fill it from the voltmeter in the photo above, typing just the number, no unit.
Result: 0.5
